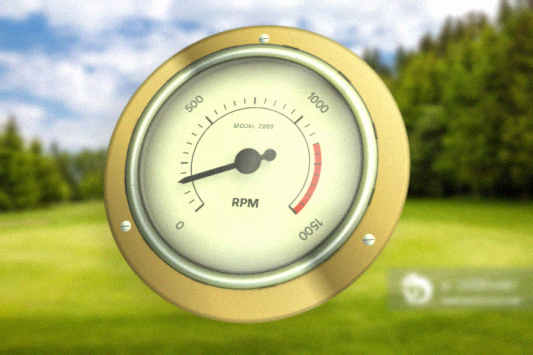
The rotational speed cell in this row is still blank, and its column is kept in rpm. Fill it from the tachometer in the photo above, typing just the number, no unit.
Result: 150
